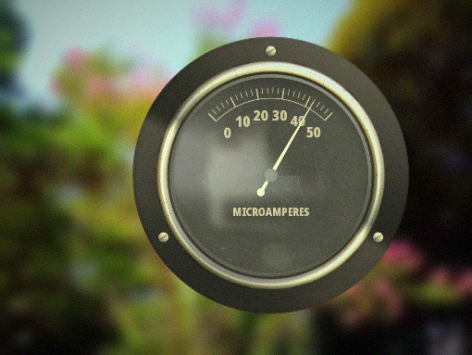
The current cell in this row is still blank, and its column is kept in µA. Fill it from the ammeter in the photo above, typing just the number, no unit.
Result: 42
